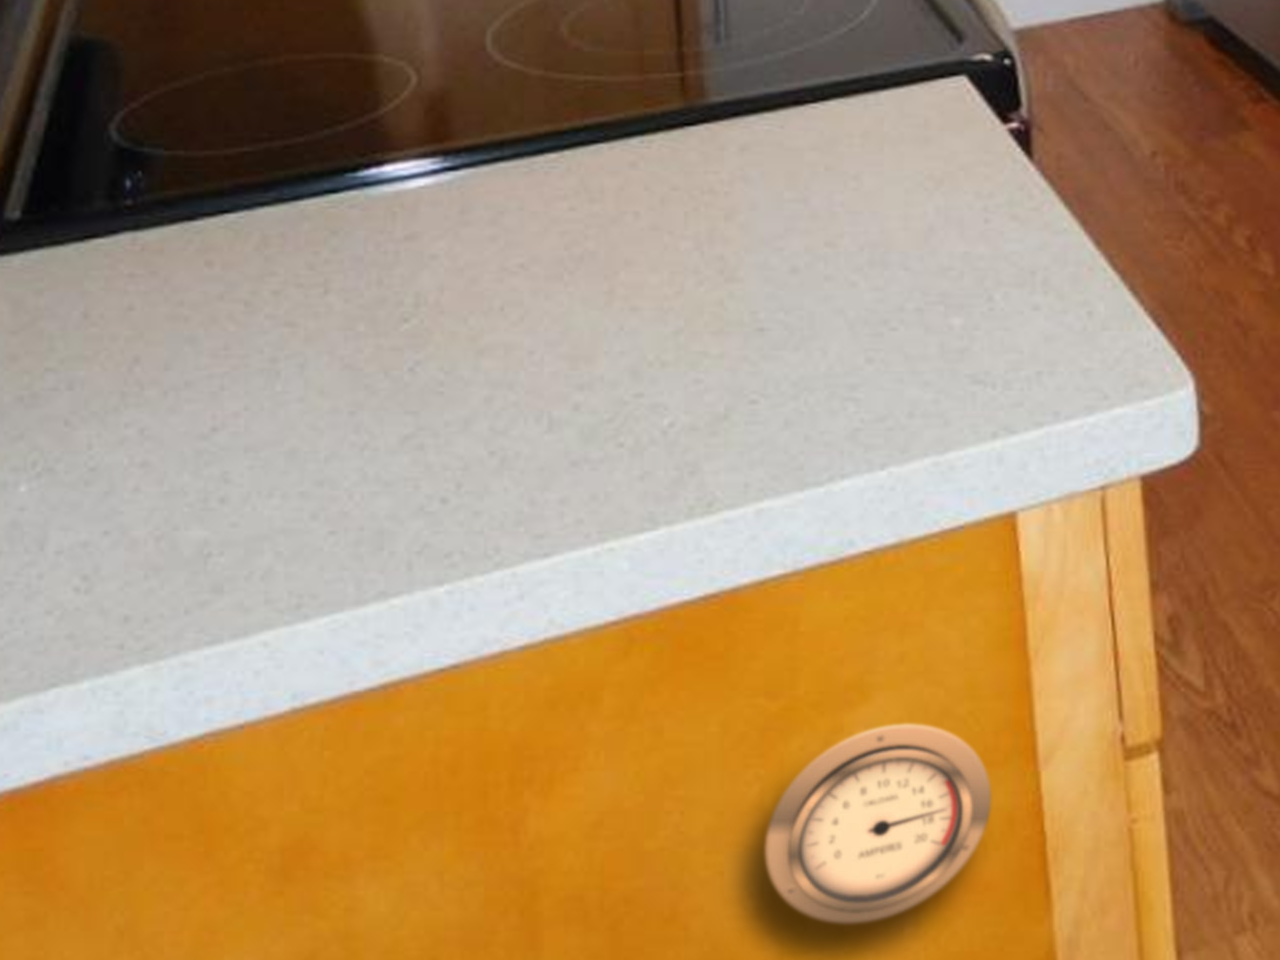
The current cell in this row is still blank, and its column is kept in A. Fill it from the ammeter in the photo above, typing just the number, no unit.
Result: 17
